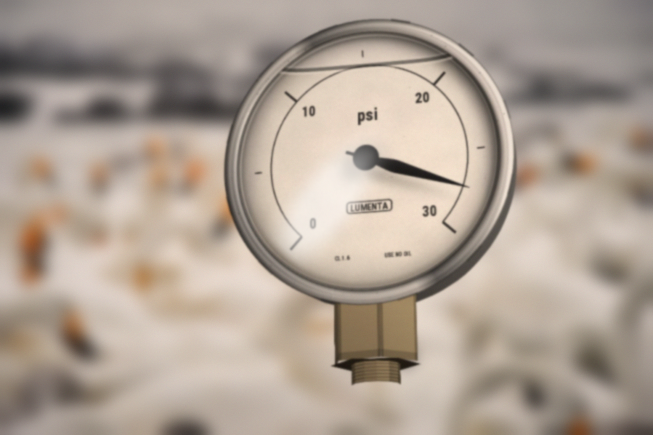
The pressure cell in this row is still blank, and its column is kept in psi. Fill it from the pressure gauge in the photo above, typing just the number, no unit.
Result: 27.5
